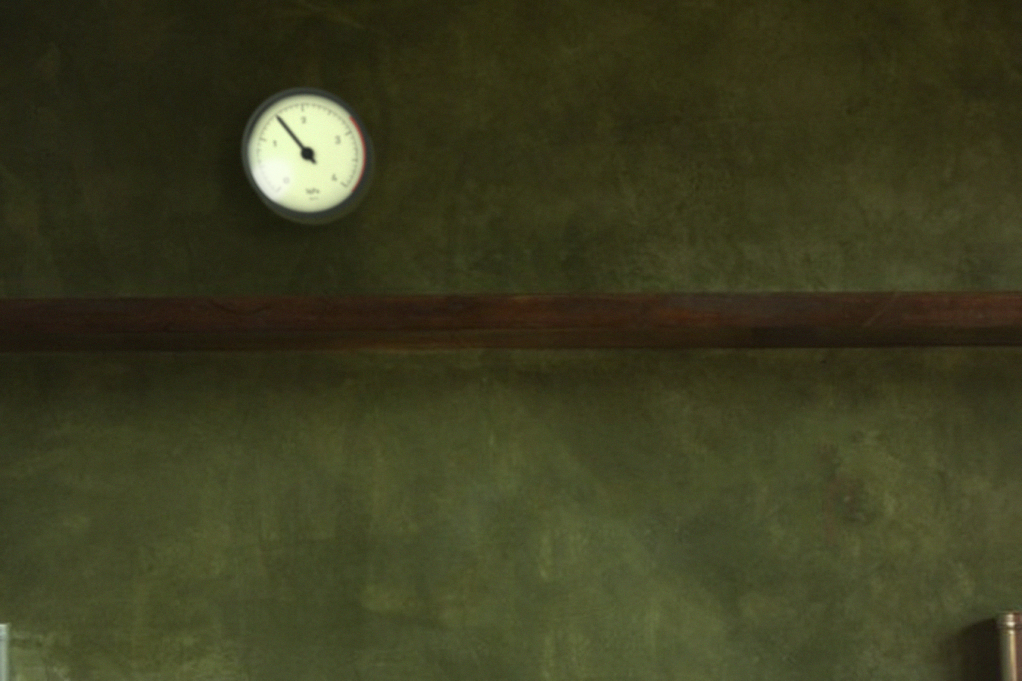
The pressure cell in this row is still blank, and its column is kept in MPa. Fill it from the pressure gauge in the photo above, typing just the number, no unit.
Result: 1.5
